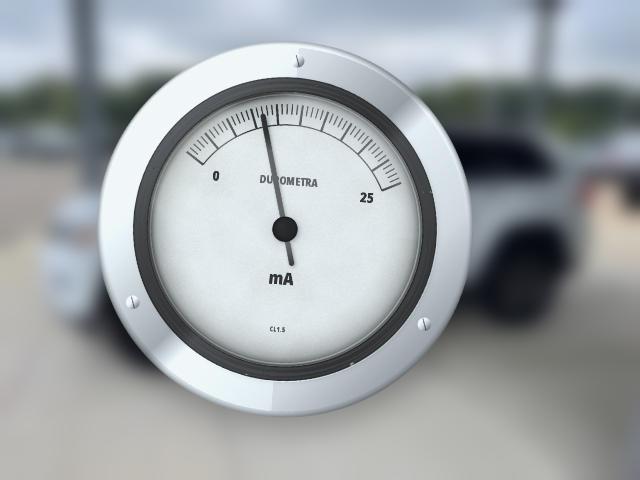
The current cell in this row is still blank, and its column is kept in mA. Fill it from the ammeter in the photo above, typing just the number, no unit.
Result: 8.5
